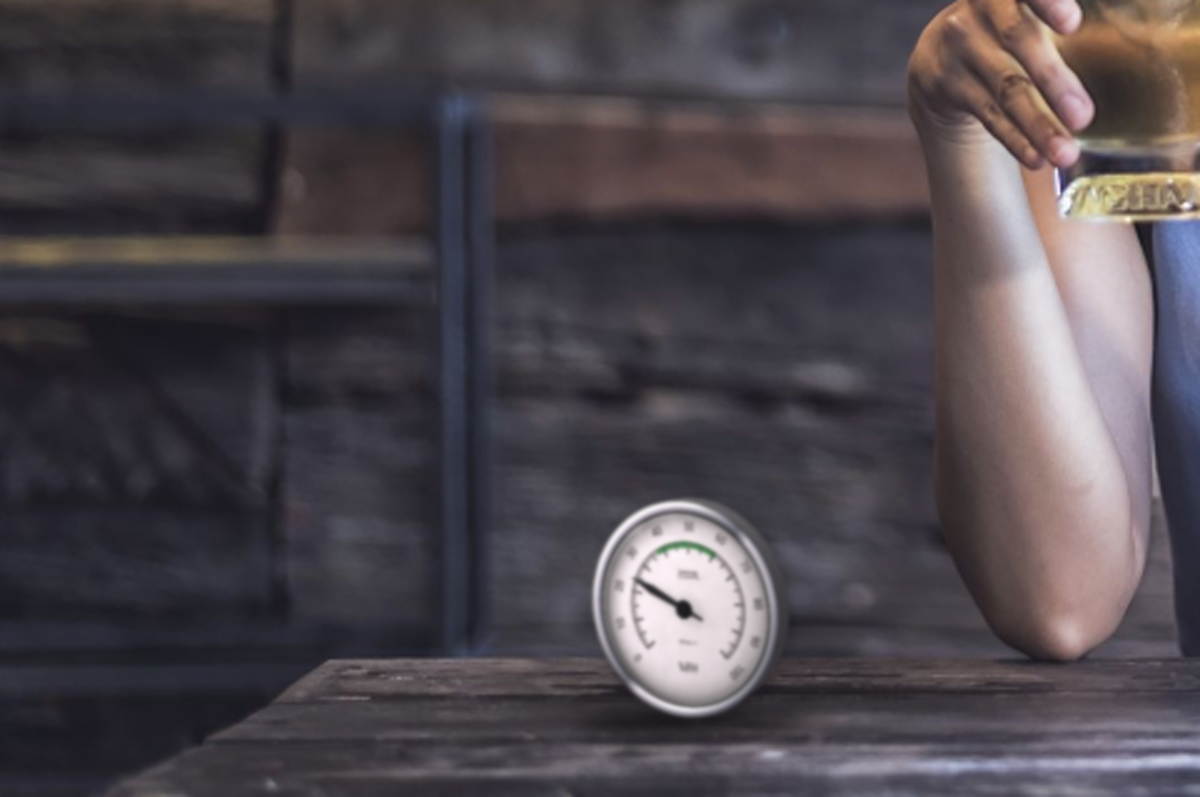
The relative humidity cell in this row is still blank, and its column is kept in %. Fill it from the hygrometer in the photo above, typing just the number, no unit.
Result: 25
